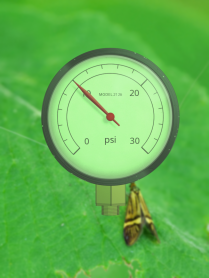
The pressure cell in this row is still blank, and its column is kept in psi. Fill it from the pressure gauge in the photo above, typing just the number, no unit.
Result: 10
